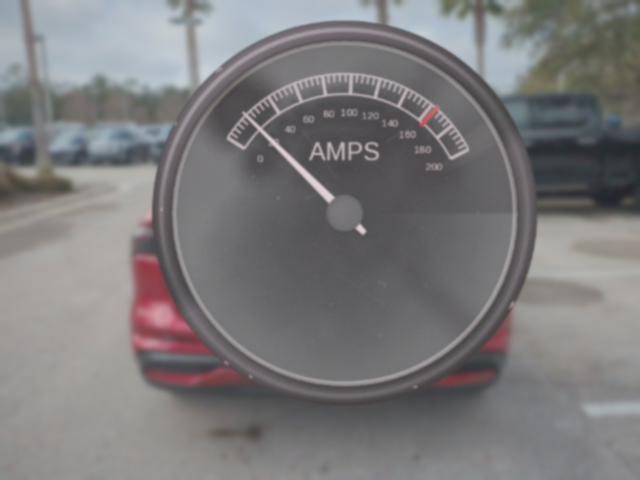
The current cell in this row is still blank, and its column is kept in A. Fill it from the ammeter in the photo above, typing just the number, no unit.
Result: 20
